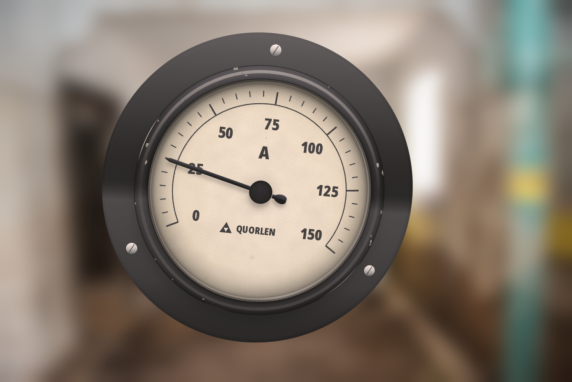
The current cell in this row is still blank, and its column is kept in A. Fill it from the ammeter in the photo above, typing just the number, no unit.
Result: 25
